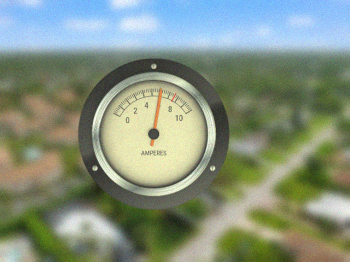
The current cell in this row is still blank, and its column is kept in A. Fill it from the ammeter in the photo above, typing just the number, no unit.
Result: 6
